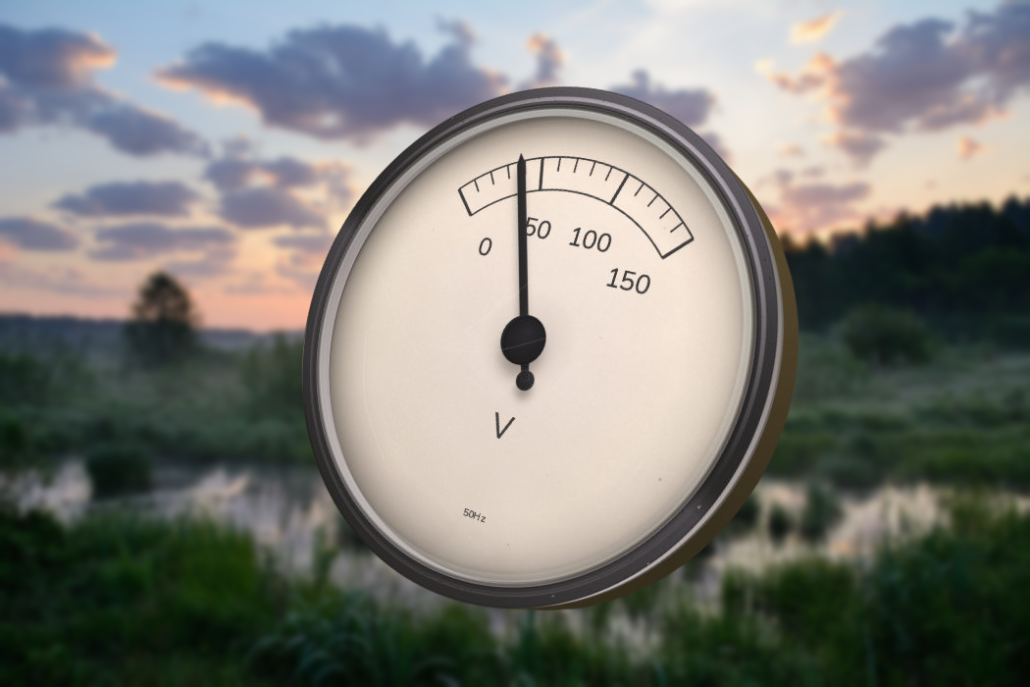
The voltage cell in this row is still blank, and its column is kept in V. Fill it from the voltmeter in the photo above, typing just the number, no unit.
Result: 40
